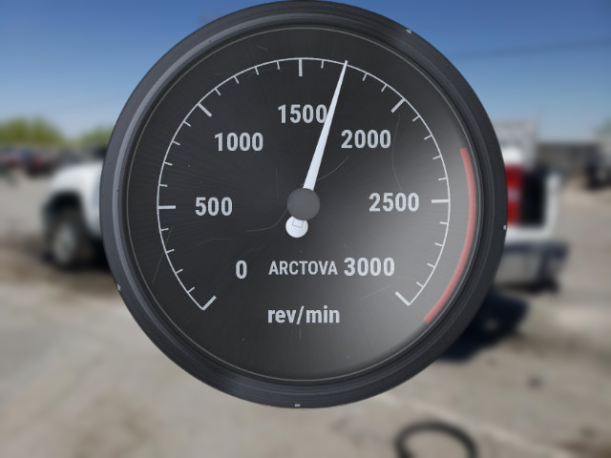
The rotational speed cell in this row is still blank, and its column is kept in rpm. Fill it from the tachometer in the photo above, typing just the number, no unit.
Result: 1700
